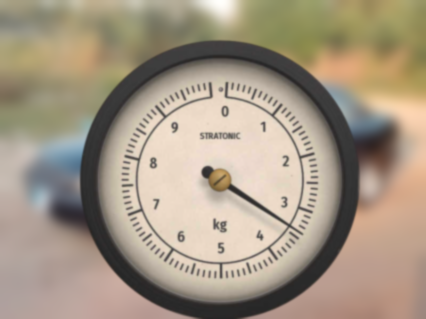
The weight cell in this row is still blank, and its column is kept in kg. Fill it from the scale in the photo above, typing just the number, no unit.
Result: 3.4
